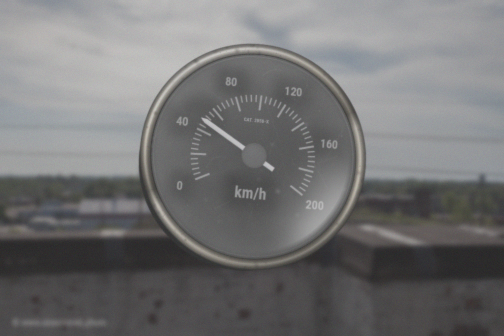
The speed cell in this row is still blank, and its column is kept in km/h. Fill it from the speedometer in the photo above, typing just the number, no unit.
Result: 48
